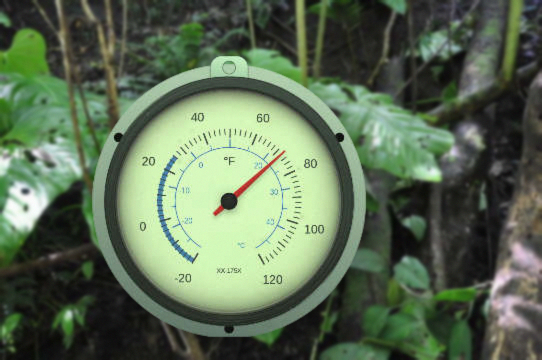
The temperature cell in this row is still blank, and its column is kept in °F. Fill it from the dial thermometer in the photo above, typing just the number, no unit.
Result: 72
